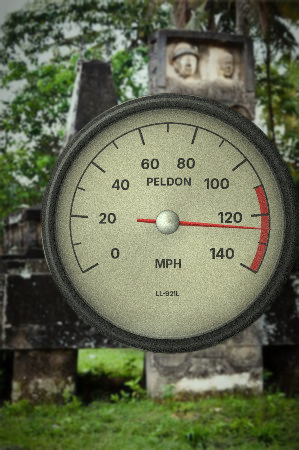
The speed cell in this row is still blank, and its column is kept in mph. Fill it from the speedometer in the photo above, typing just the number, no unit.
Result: 125
